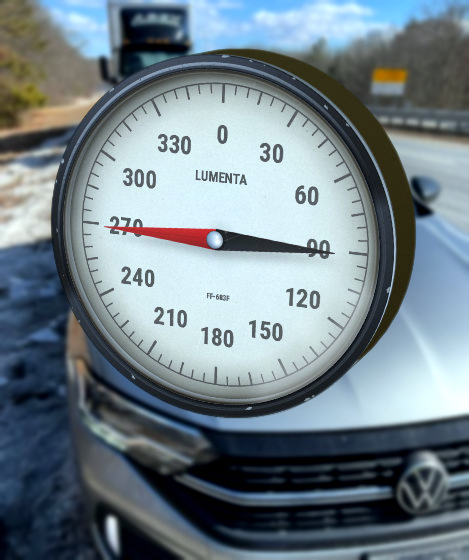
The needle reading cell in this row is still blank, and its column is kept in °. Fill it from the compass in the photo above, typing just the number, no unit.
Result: 270
